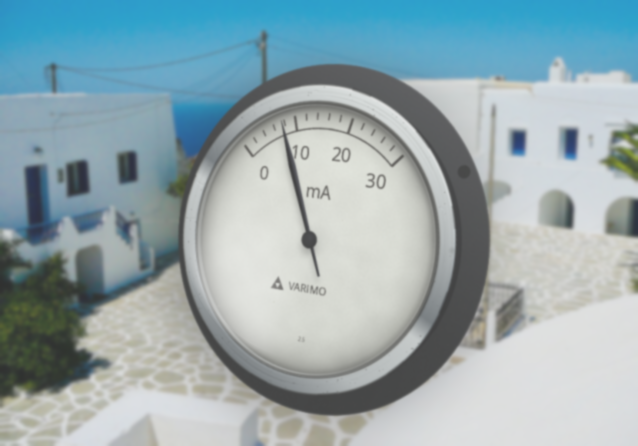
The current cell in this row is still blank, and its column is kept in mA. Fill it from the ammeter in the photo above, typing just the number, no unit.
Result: 8
